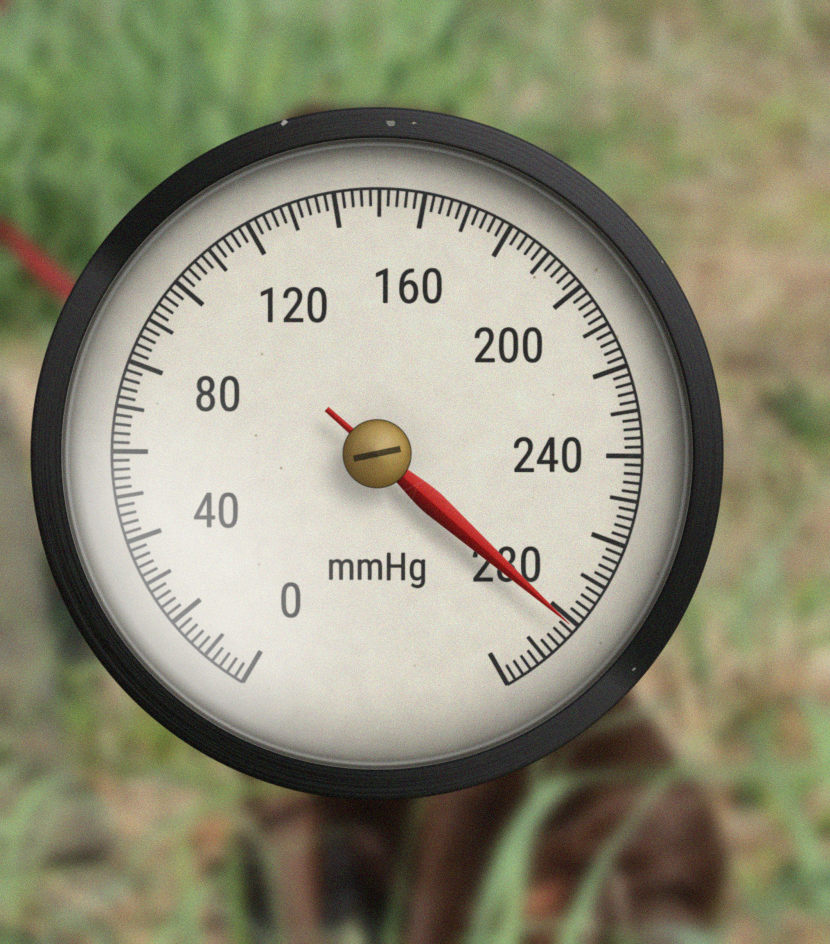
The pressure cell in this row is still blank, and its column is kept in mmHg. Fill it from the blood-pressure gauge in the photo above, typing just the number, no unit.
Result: 281
